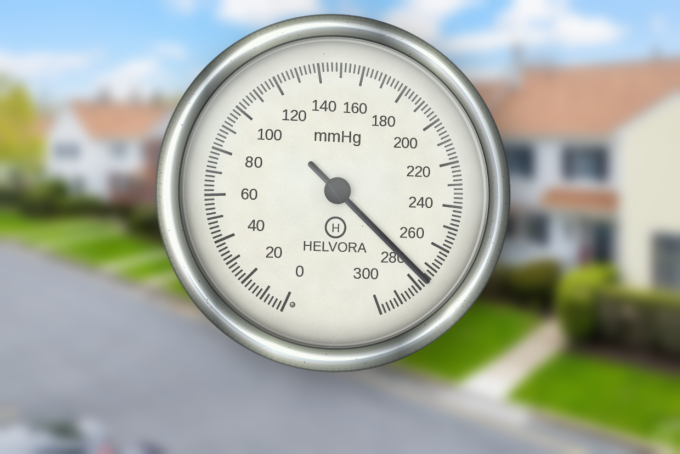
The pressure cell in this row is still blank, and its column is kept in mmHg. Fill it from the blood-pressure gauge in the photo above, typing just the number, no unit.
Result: 276
